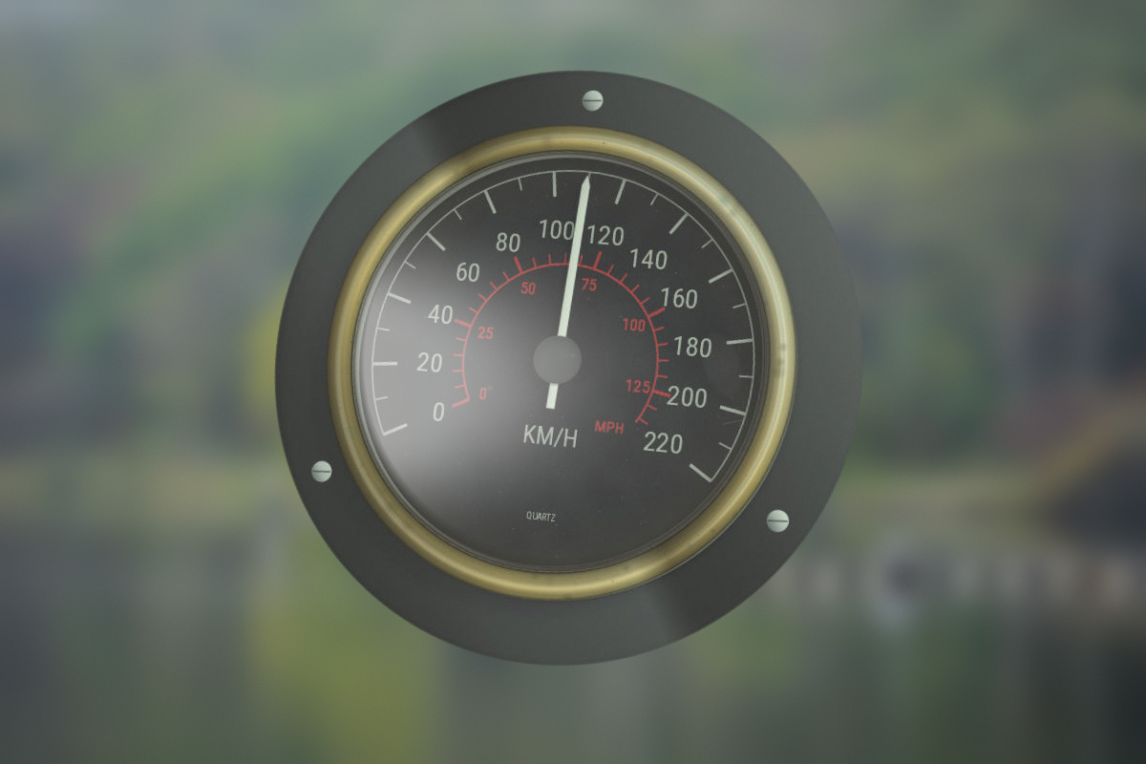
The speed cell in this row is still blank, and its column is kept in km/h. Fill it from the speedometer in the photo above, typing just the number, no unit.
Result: 110
